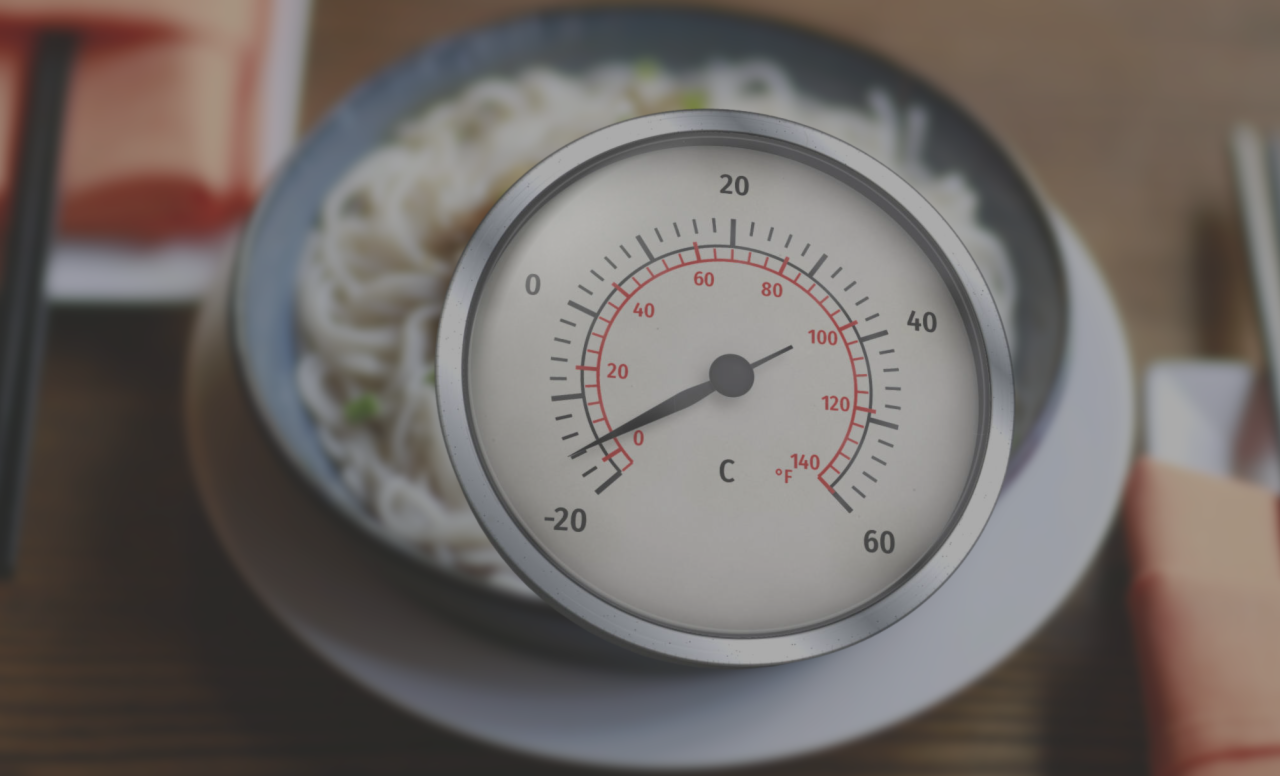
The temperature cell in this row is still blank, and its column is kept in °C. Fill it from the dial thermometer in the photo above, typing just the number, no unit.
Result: -16
